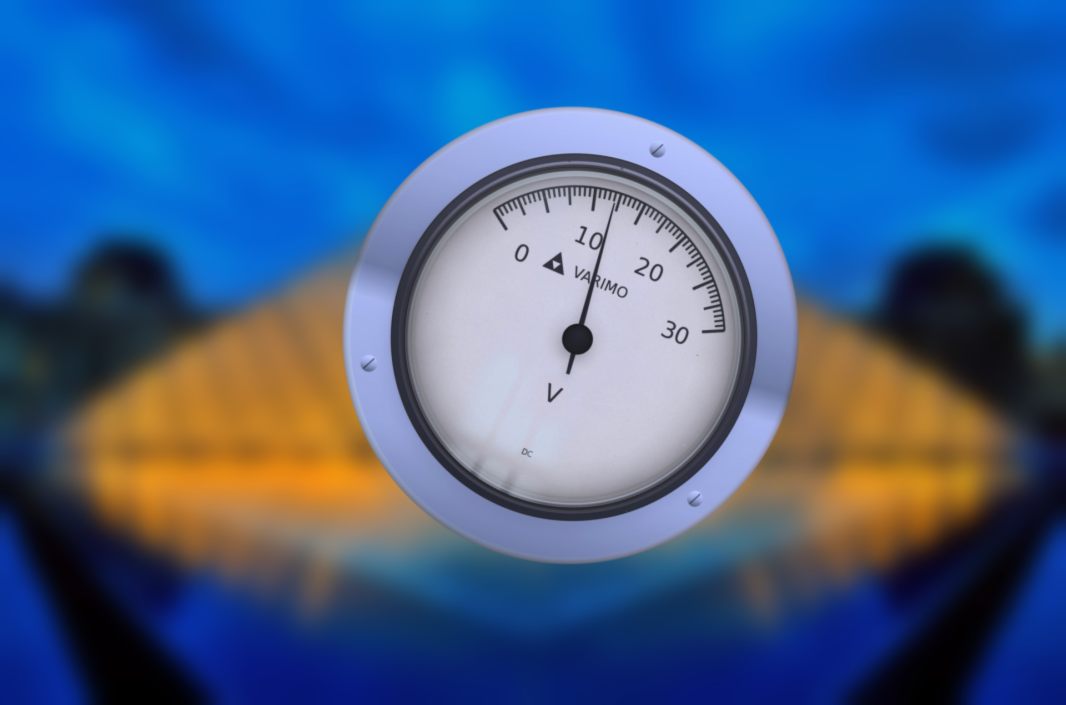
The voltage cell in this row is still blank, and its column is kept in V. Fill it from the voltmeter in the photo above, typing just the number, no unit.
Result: 12
